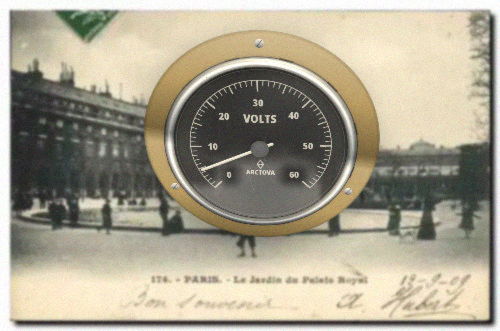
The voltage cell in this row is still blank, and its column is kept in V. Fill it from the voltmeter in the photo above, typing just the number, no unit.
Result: 5
